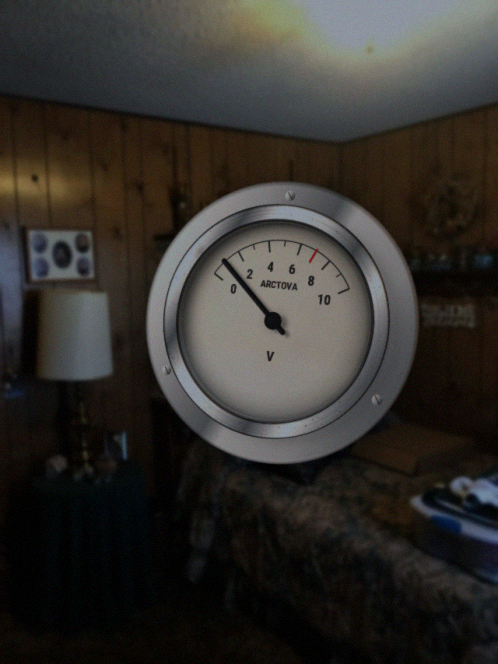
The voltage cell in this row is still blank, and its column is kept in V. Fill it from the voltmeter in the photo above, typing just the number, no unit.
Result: 1
